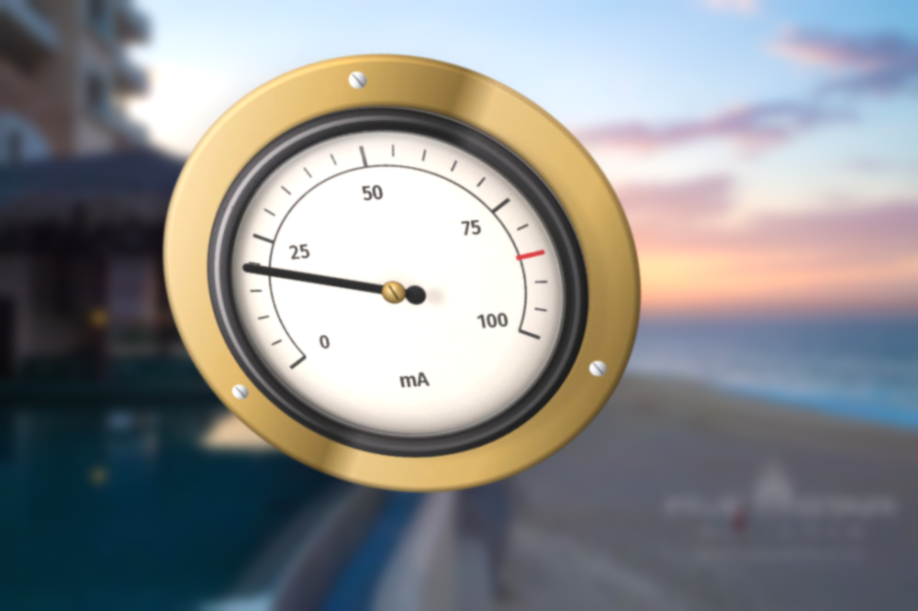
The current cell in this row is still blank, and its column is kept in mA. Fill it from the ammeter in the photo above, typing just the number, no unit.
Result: 20
